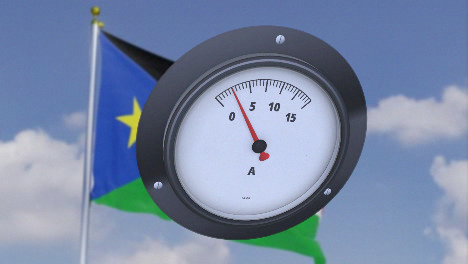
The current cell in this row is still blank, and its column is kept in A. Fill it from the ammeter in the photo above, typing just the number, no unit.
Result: 2.5
